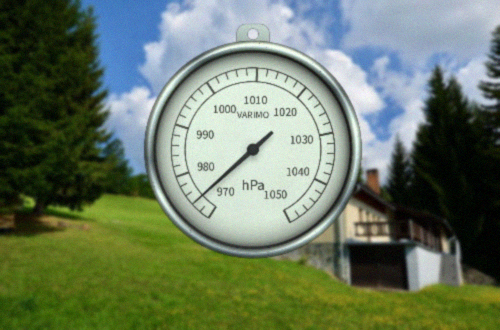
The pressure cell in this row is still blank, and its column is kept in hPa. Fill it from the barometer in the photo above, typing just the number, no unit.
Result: 974
